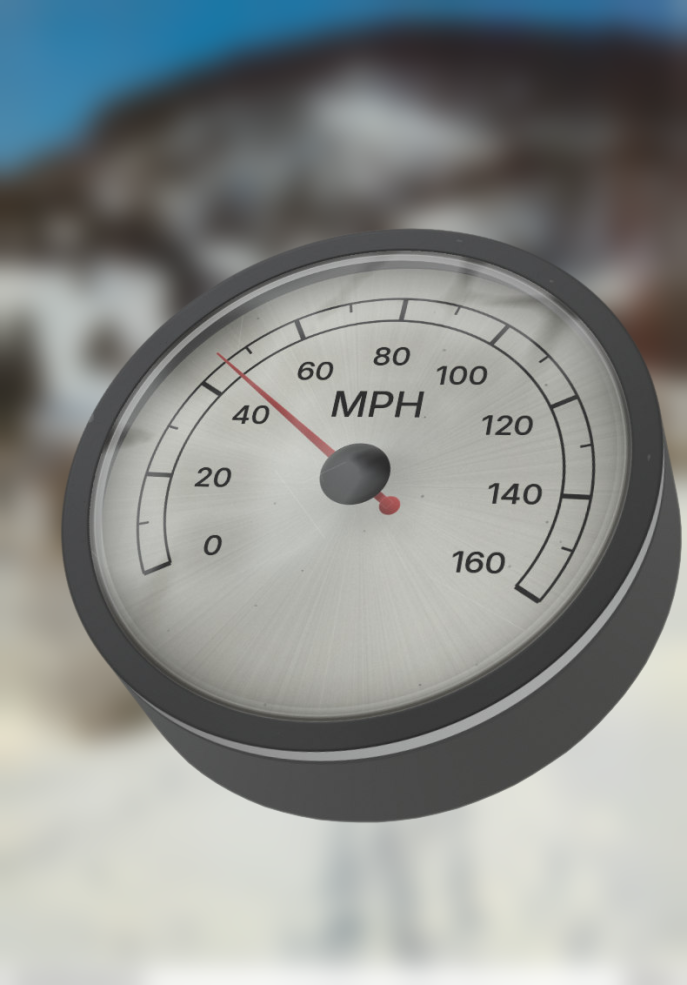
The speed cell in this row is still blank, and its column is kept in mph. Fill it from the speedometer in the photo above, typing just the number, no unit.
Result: 45
